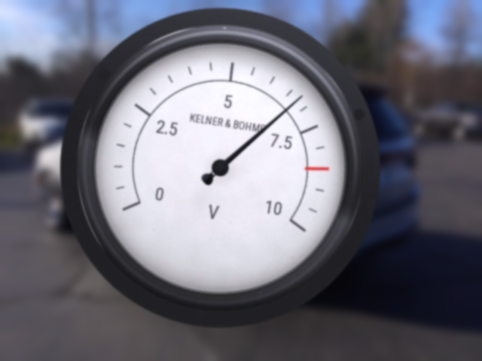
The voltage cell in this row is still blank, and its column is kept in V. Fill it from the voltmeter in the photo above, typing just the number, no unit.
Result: 6.75
